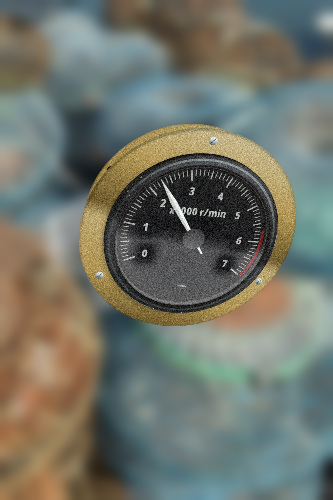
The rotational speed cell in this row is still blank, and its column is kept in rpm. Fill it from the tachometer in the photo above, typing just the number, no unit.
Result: 2300
